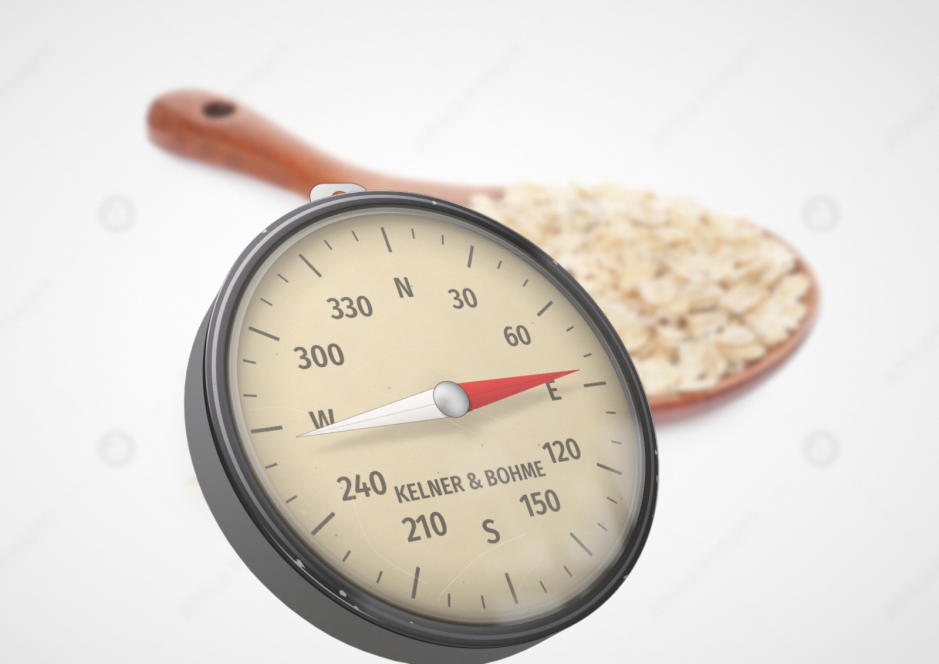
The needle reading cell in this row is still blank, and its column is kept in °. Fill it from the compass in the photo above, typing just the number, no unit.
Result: 85
